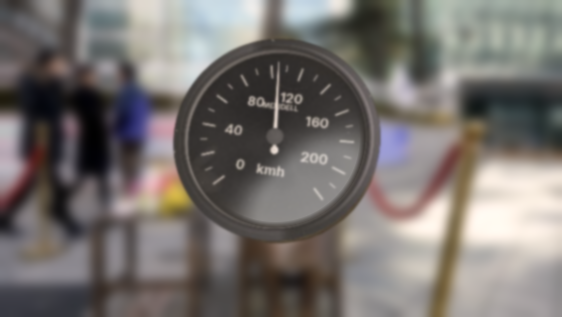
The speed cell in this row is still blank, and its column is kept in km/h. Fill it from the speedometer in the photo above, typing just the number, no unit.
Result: 105
